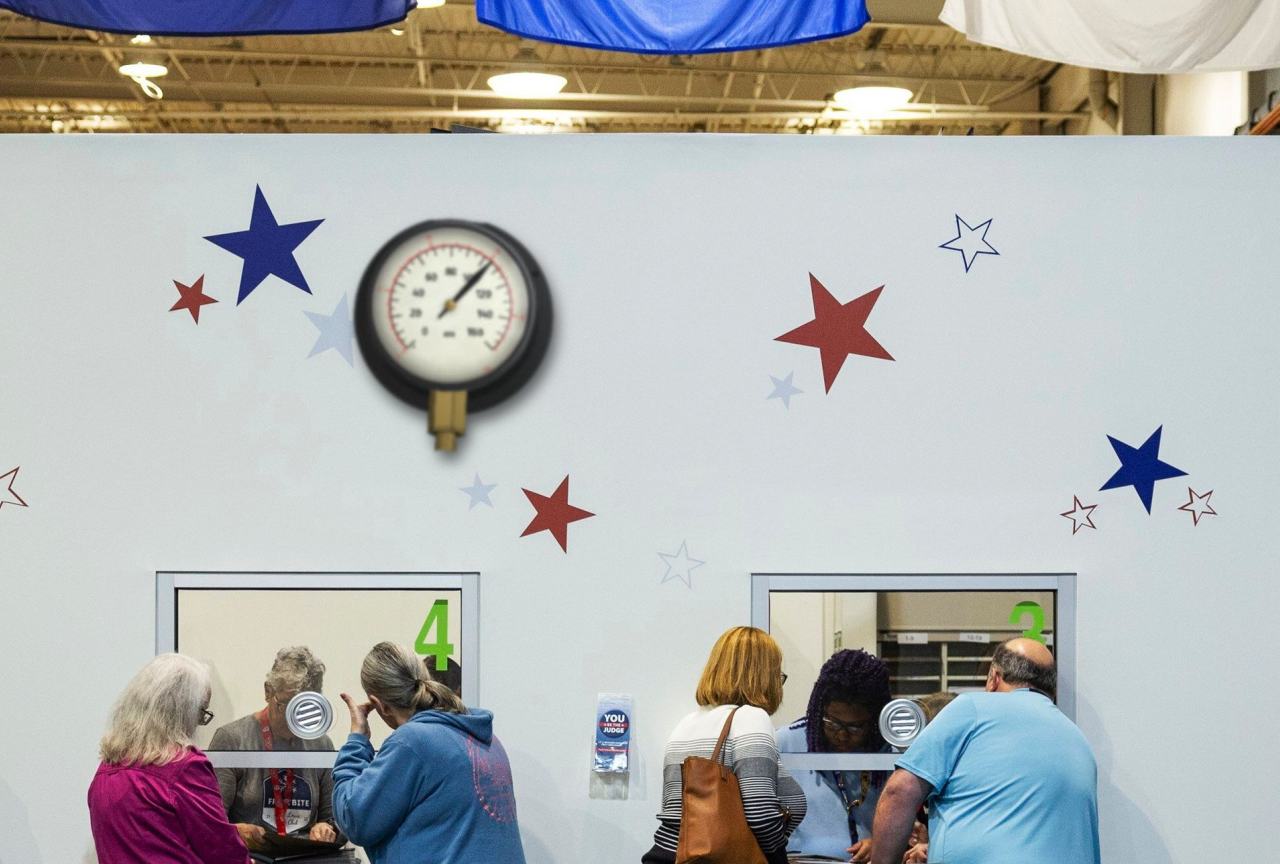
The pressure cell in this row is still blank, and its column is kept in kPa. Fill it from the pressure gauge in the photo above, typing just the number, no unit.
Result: 105
